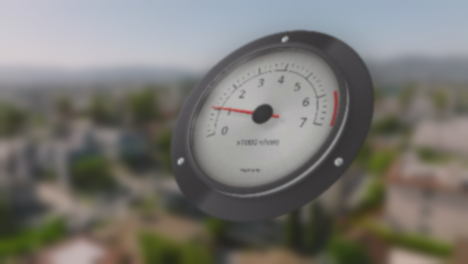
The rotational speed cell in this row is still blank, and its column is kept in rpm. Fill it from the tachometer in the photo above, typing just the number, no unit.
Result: 1000
